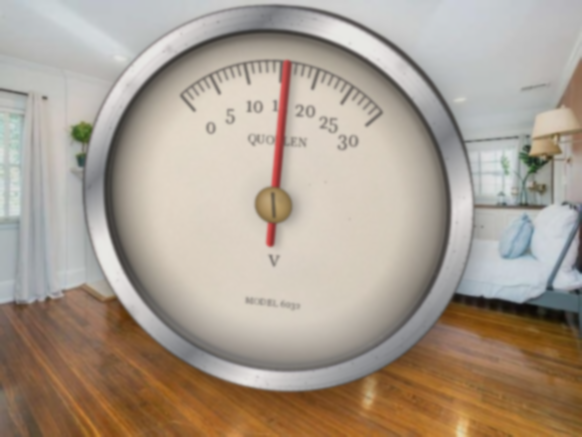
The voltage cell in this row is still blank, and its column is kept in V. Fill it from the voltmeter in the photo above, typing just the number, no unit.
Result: 16
